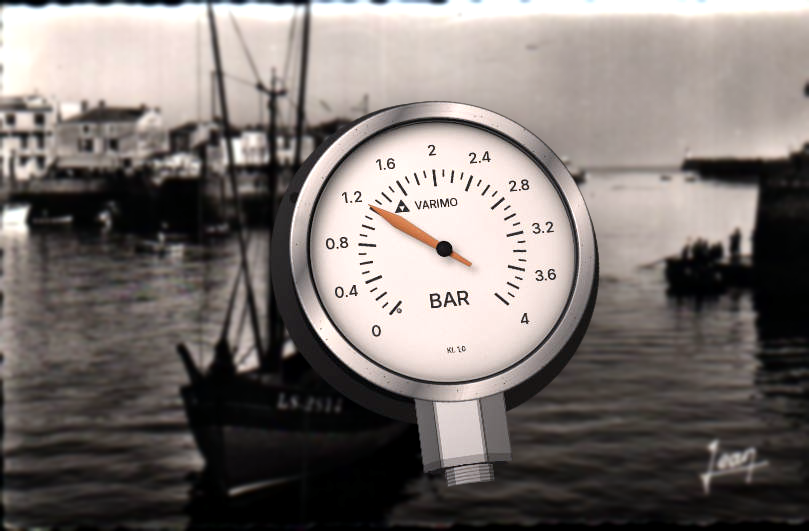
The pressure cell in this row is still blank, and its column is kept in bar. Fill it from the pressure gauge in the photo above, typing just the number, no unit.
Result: 1.2
